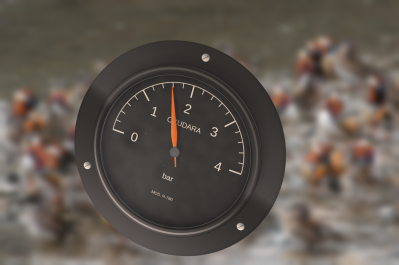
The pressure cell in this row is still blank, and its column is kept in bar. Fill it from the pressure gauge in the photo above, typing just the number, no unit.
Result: 1.6
